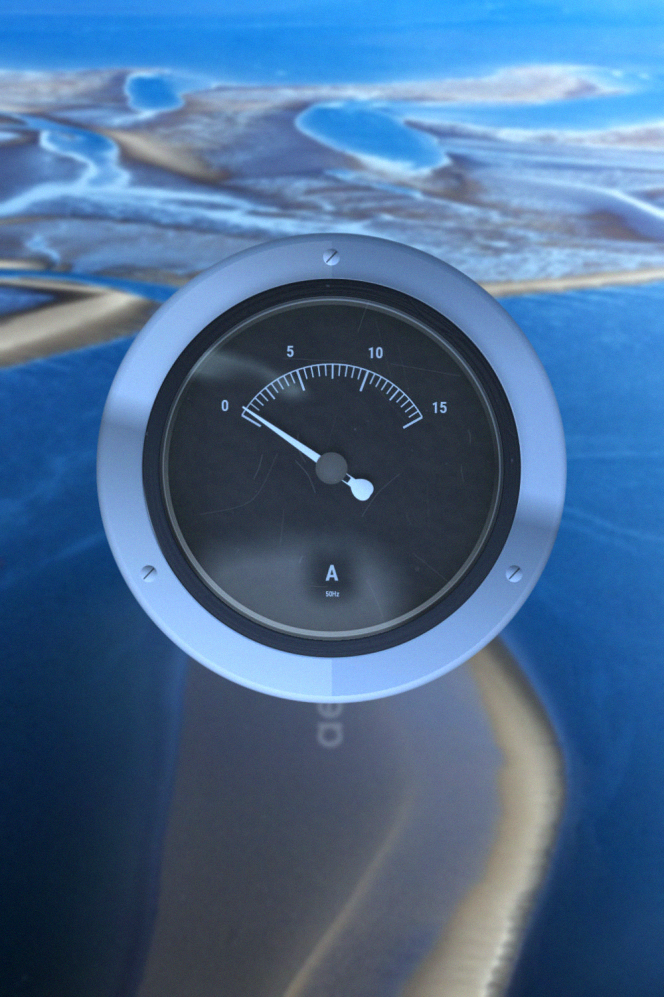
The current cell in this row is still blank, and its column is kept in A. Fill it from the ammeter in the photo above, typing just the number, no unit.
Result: 0.5
